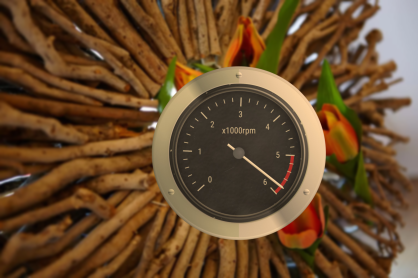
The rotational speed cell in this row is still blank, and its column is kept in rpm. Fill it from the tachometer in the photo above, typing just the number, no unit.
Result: 5800
